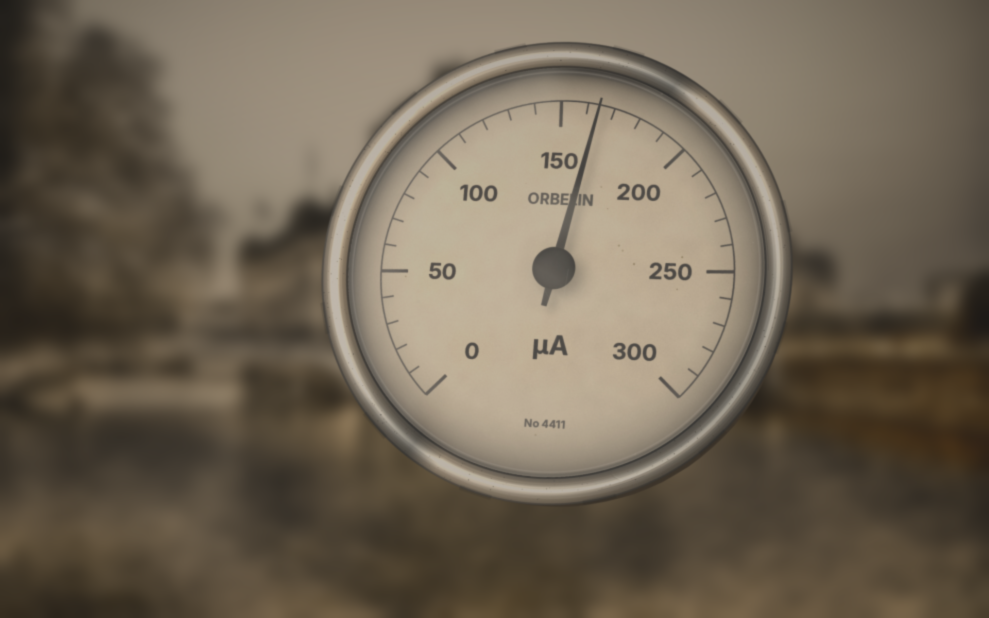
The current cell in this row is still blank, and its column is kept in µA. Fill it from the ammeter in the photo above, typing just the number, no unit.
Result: 165
